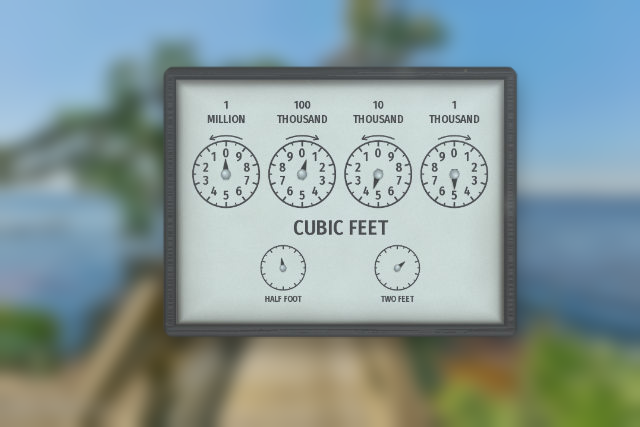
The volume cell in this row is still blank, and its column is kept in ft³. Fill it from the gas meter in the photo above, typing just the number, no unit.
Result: 4500
